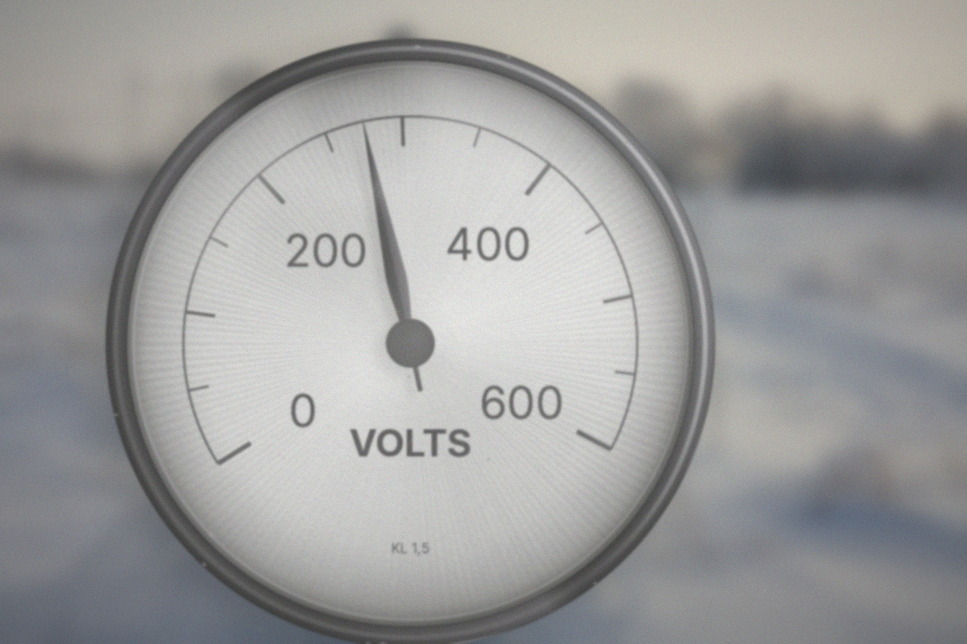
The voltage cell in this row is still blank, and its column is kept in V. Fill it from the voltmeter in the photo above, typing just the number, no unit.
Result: 275
